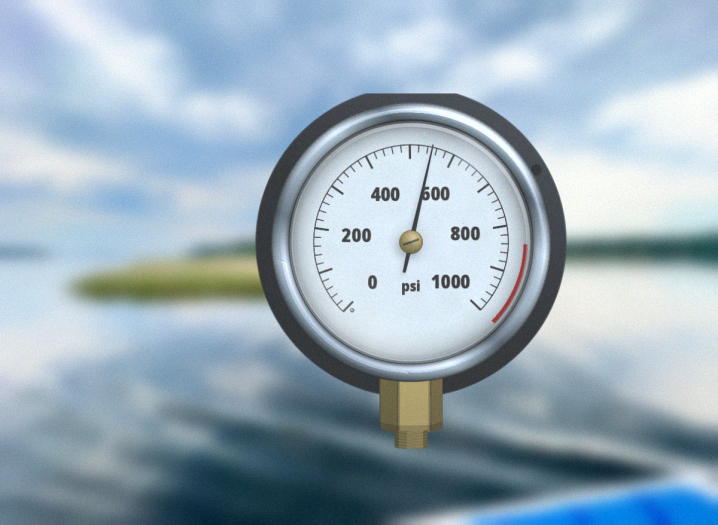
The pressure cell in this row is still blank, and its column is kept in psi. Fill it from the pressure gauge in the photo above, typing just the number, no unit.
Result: 550
